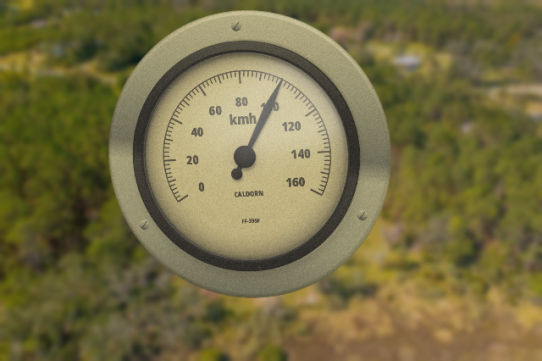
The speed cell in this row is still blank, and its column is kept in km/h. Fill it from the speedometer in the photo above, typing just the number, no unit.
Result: 100
